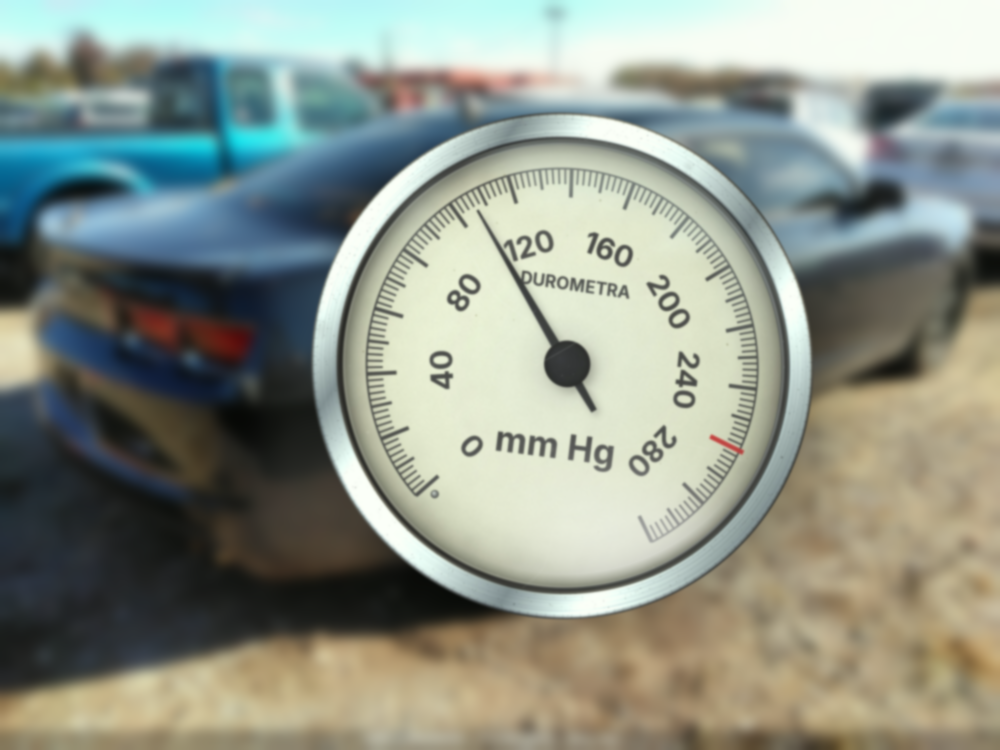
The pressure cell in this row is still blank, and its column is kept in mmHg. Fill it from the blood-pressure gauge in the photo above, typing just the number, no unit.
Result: 106
